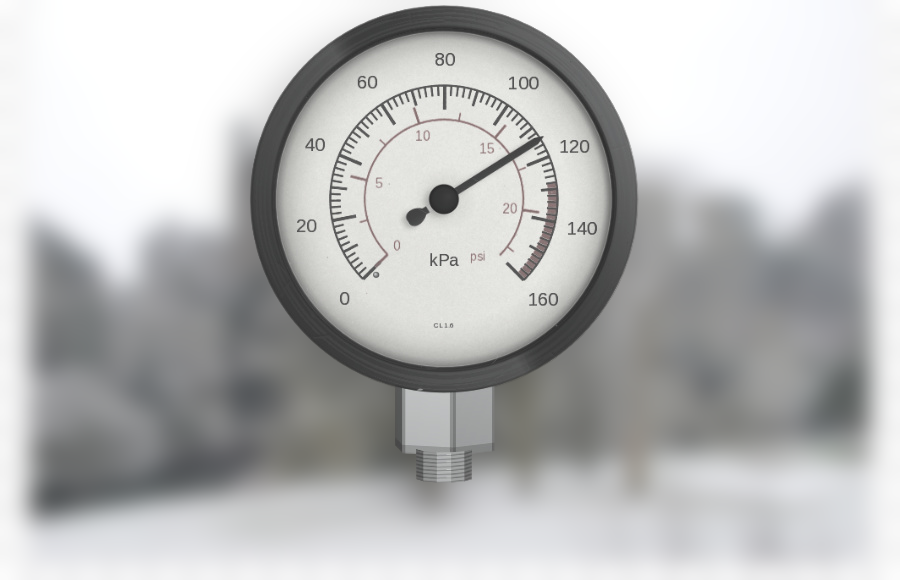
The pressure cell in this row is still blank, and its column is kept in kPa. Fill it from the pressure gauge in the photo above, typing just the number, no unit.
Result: 114
